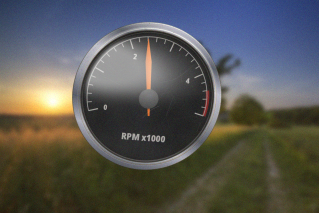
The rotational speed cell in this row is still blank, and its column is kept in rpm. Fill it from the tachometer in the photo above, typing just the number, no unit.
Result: 2400
